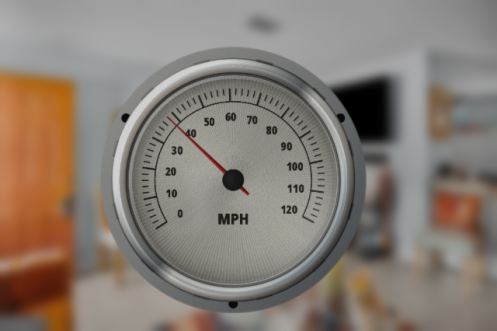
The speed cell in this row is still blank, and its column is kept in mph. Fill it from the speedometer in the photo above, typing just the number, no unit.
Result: 38
